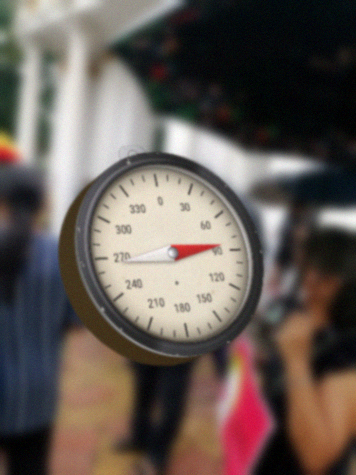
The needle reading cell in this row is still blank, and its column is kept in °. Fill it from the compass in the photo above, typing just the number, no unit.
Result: 85
